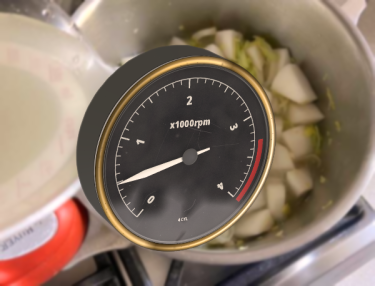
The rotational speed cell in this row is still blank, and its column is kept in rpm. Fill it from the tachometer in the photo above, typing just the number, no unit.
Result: 500
